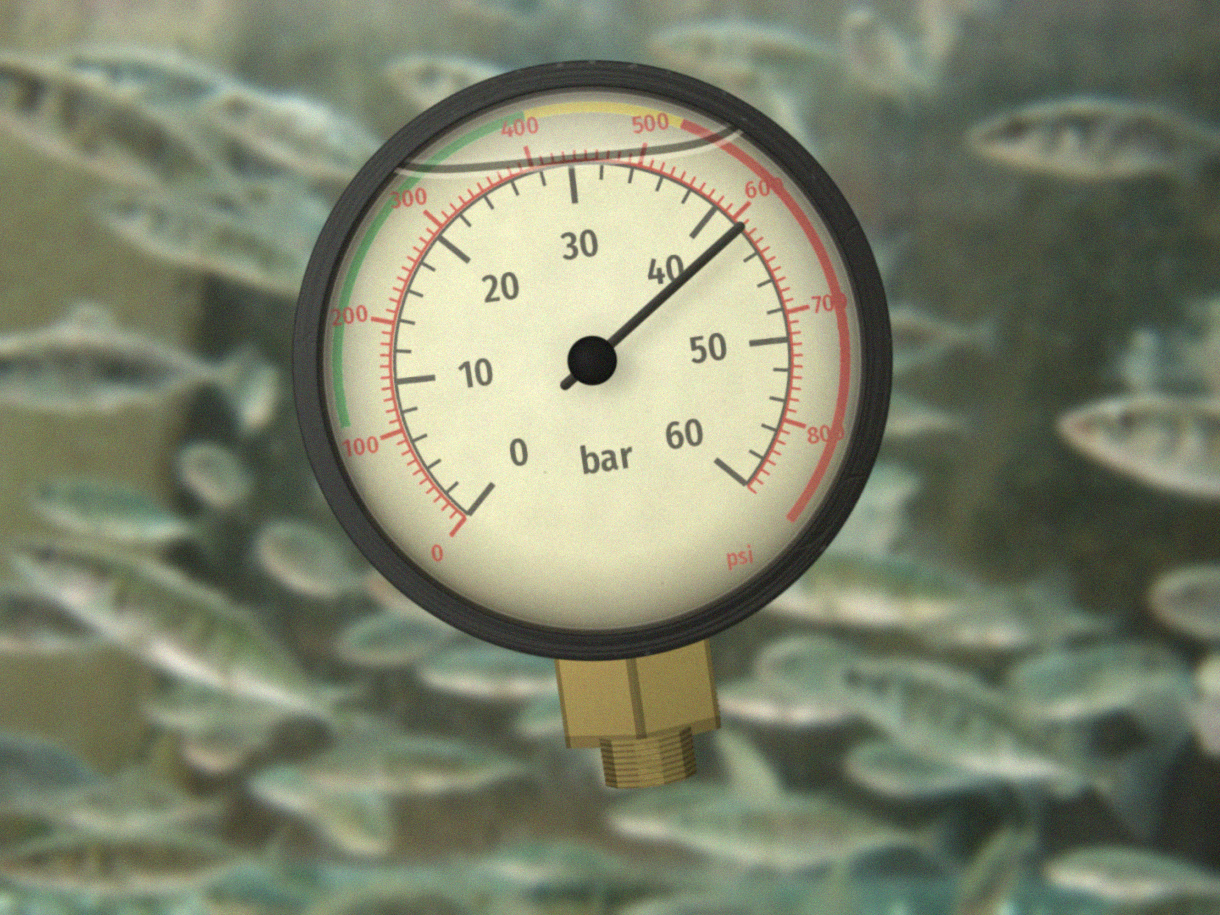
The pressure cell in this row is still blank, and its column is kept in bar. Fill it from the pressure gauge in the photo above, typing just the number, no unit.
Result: 42
